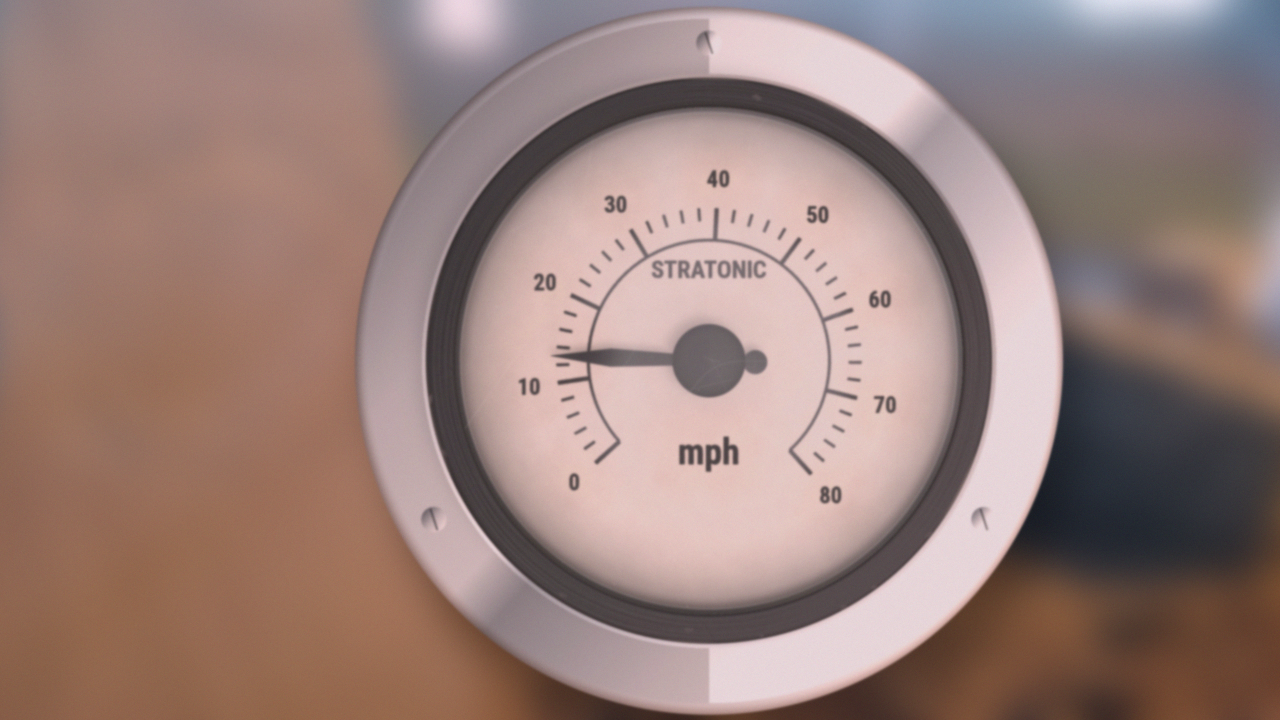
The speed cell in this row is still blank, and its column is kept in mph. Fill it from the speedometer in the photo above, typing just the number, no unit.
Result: 13
